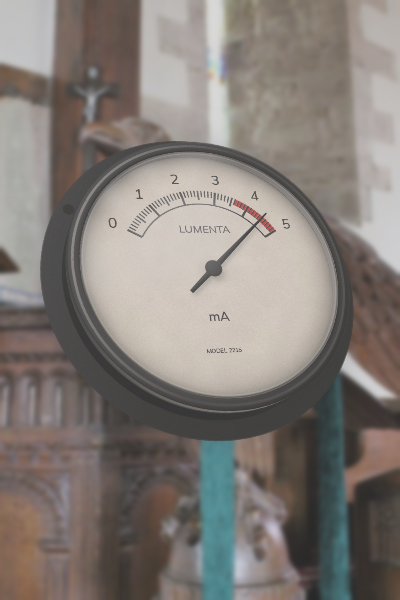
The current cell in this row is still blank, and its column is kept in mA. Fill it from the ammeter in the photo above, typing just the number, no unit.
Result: 4.5
